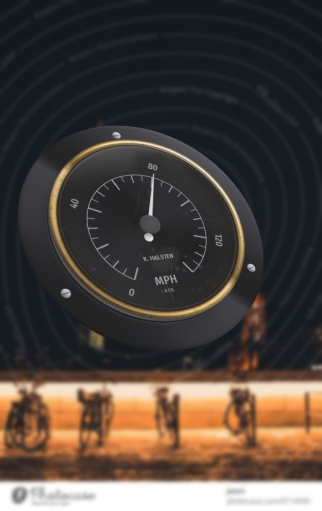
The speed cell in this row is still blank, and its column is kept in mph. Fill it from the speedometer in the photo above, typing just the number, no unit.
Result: 80
